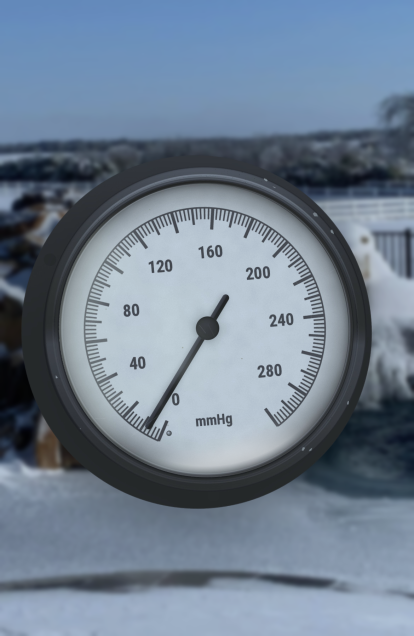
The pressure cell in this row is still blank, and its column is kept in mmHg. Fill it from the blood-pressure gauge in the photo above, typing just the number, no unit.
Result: 8
